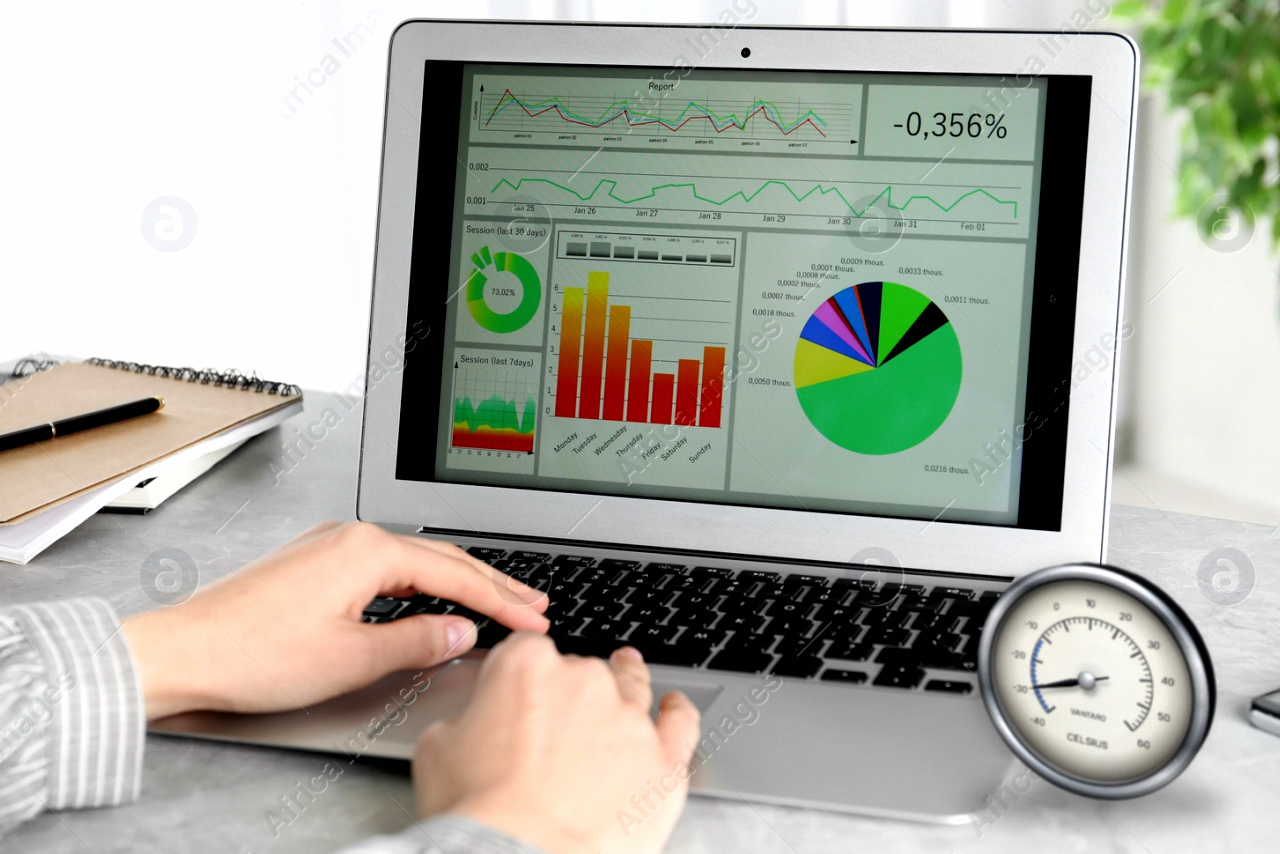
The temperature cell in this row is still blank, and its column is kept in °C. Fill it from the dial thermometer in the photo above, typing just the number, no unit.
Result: -30
